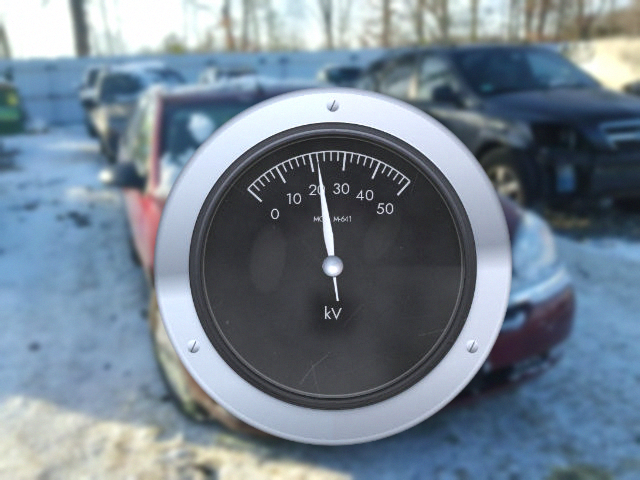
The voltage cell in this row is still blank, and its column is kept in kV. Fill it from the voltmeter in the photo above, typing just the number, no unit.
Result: 22
